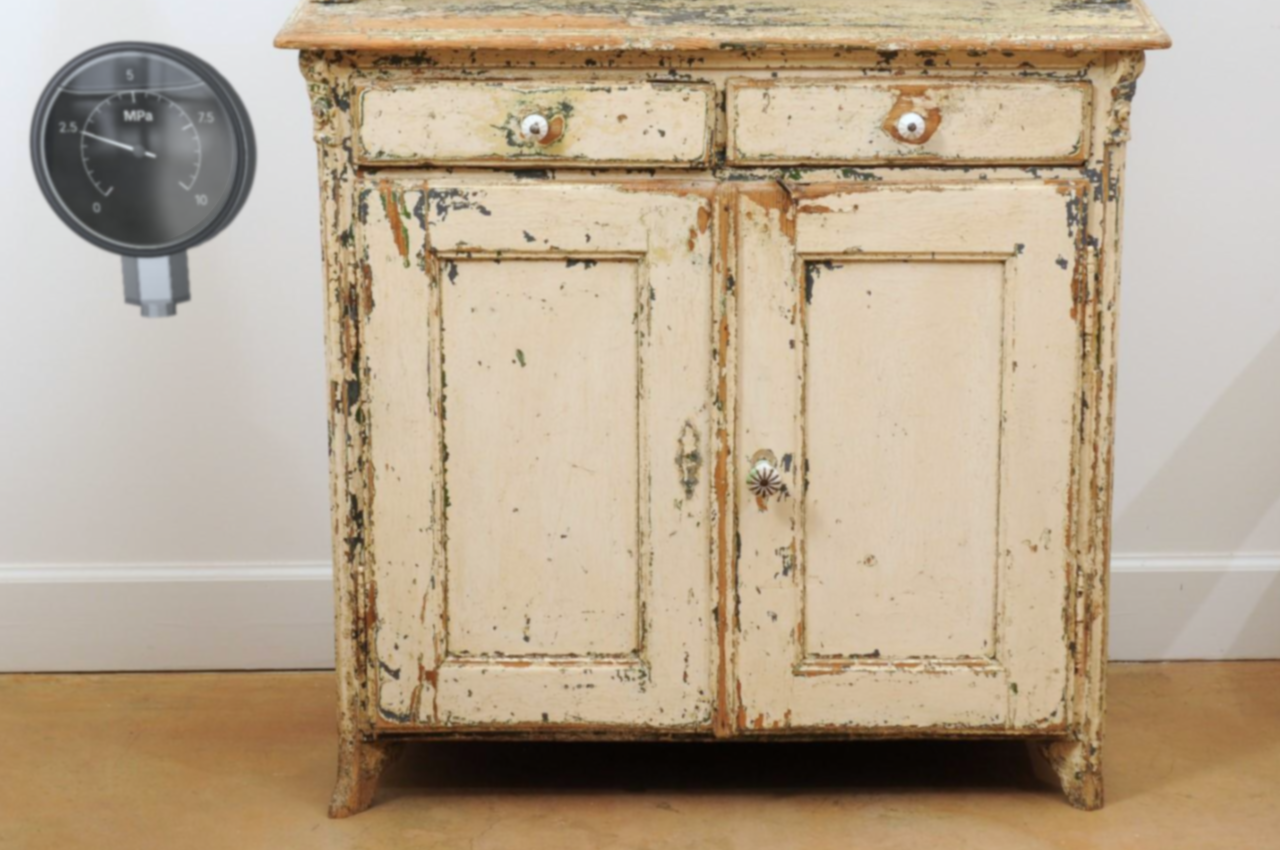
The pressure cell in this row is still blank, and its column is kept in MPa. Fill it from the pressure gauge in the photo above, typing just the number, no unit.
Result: 2.5
